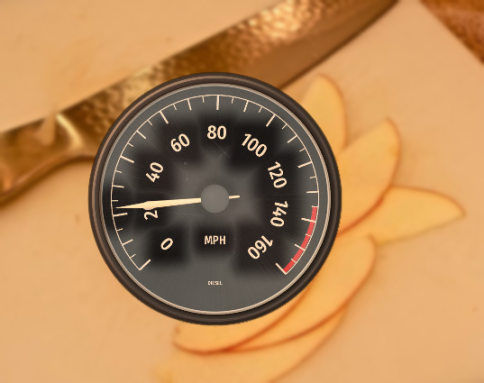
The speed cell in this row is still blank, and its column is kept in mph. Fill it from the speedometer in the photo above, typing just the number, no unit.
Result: 22.5
